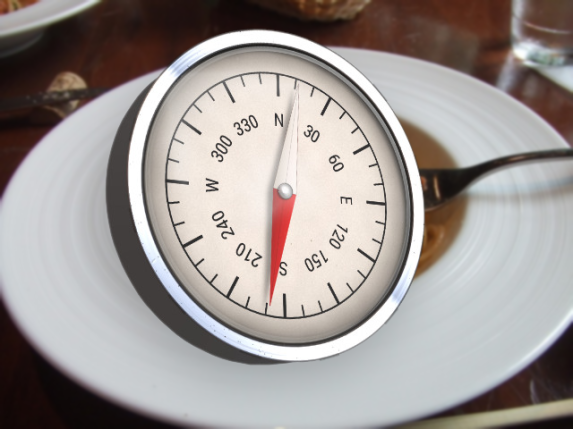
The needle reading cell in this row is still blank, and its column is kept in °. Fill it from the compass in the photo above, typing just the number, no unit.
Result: 190
